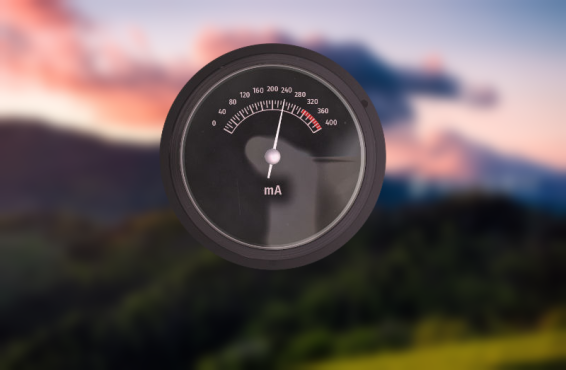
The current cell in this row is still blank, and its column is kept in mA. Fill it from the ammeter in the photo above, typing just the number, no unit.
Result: 240
